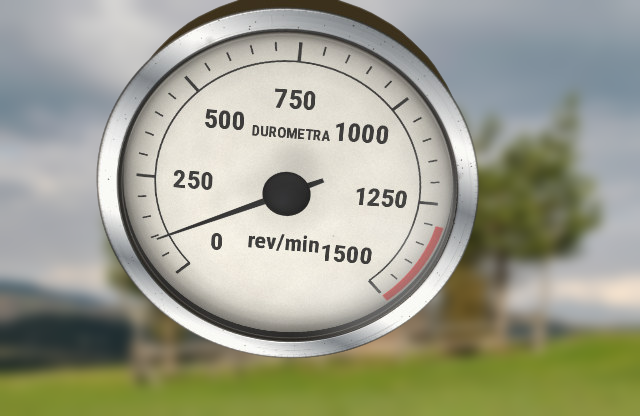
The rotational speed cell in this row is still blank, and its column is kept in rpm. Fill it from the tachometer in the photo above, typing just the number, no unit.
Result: 100
